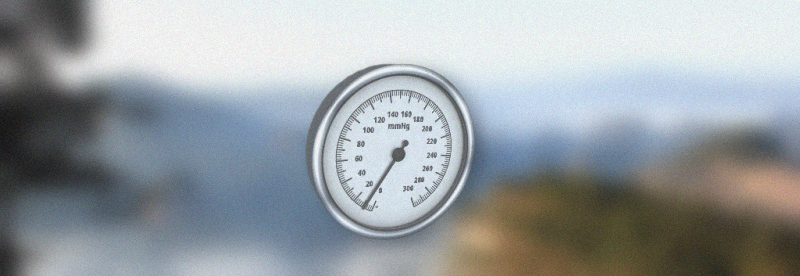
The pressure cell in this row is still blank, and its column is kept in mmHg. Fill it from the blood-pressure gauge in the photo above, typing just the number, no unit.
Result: 10
